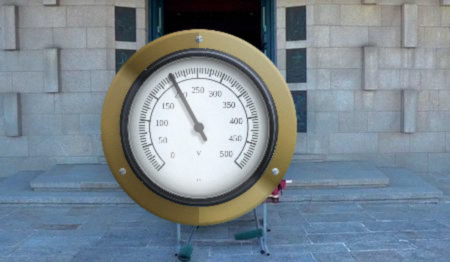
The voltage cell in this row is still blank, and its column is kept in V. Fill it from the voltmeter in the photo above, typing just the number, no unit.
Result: 200
